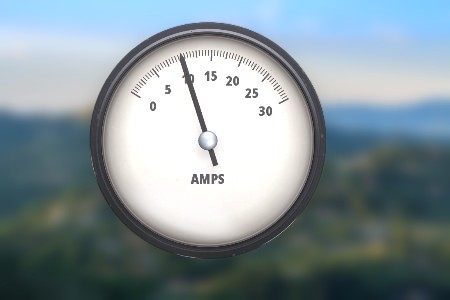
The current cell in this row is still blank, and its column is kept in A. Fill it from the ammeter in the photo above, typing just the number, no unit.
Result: 10
